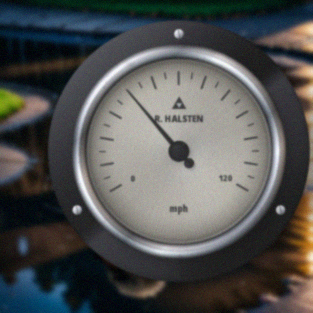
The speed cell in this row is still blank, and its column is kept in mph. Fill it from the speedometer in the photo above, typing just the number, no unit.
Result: 40
